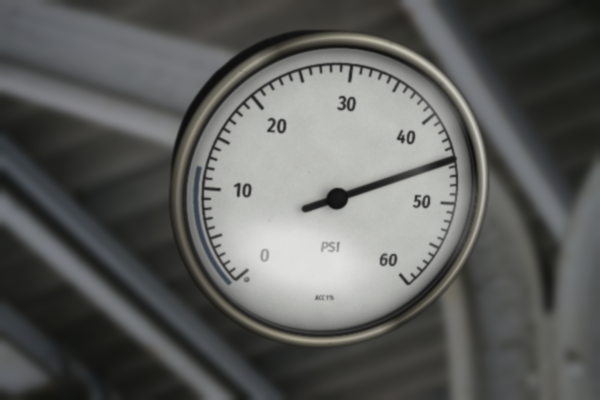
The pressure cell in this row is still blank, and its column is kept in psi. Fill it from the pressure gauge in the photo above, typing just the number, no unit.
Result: 45
